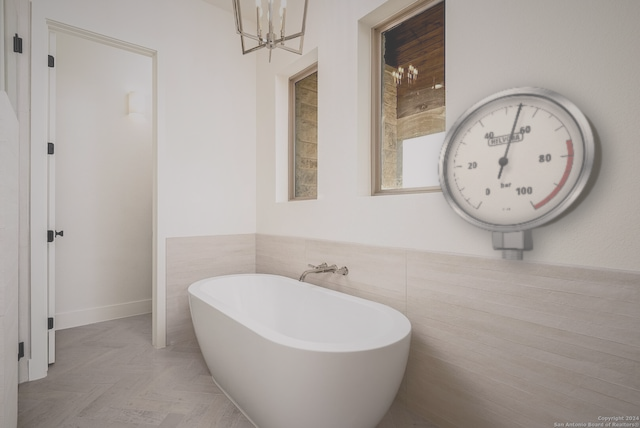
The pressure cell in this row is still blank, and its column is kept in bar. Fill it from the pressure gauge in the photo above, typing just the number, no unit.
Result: 55
